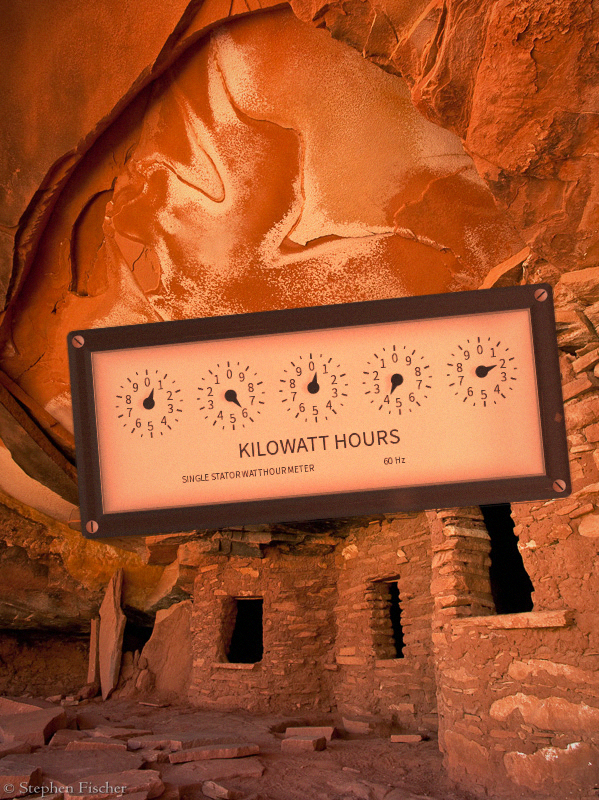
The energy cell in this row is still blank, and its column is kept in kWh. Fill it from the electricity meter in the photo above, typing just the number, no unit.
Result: 6042
